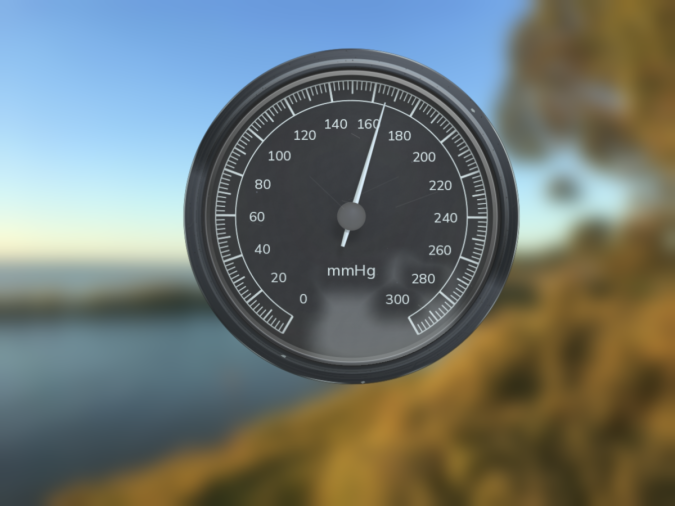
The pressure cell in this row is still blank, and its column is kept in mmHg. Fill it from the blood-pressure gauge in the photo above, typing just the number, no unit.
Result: 166
